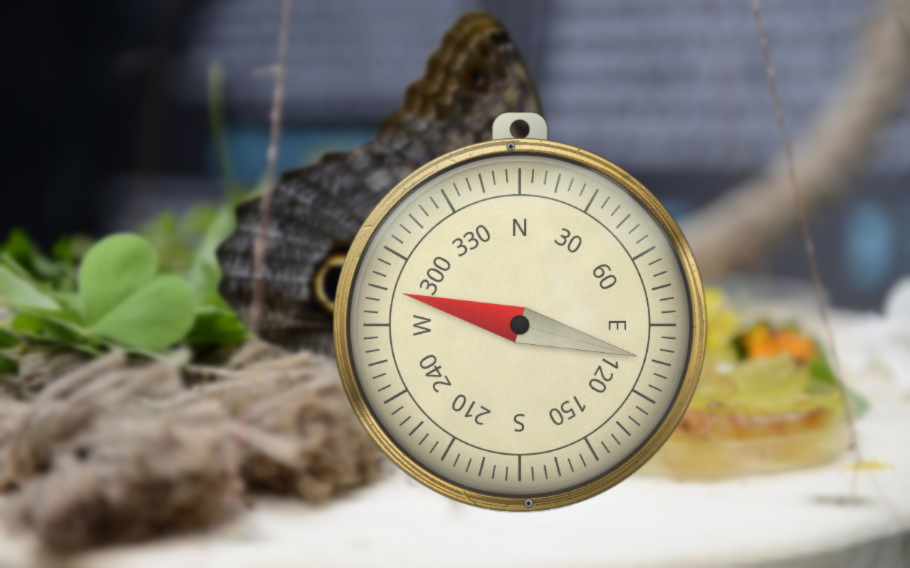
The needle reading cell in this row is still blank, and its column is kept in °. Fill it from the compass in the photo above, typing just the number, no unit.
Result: 285
